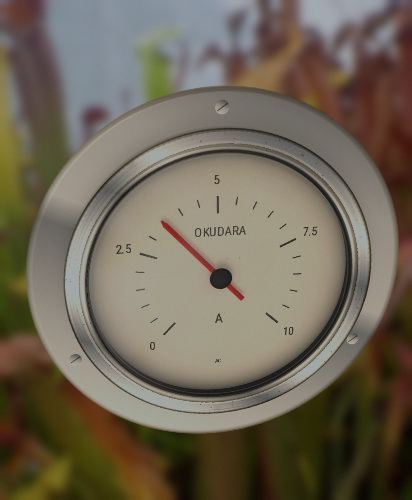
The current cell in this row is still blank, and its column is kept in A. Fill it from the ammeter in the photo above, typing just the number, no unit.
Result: 3.5
